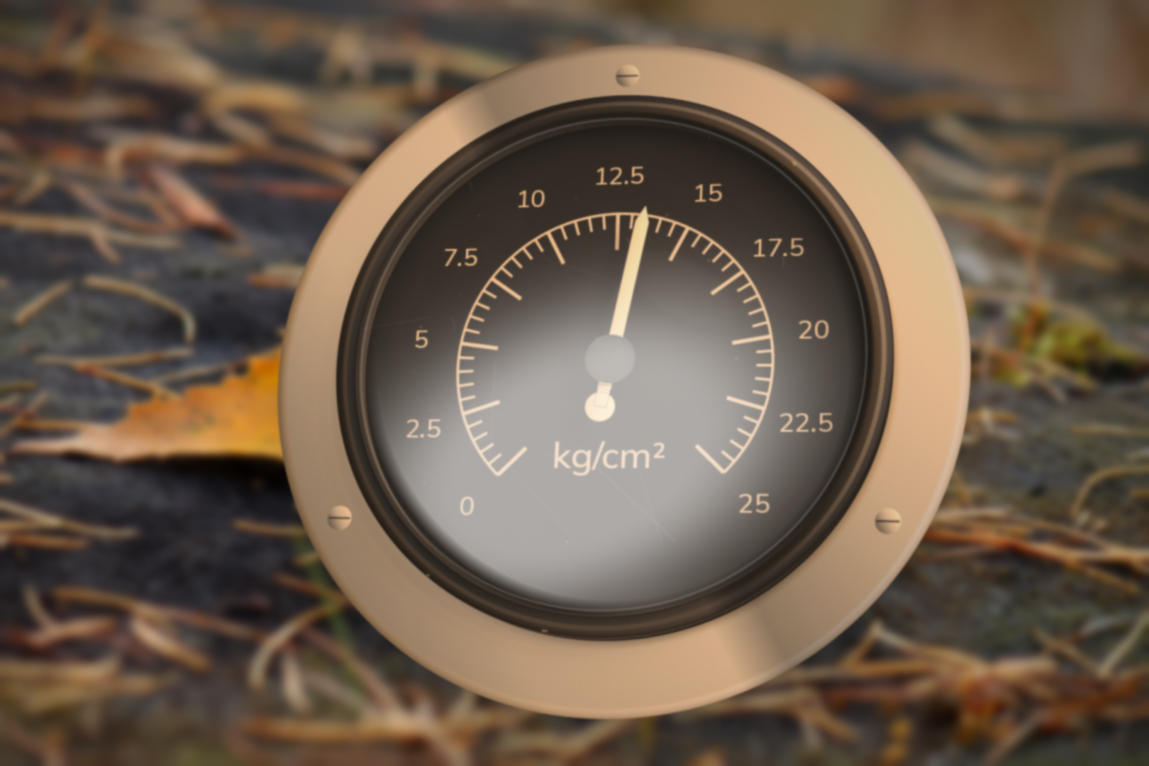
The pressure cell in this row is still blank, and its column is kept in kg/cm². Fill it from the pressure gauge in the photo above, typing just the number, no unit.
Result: 13.5
